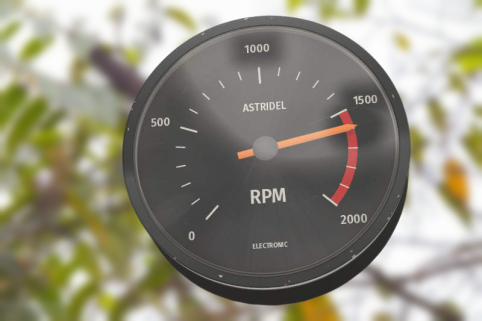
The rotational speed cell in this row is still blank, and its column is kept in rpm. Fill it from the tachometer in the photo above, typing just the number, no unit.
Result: 1600
